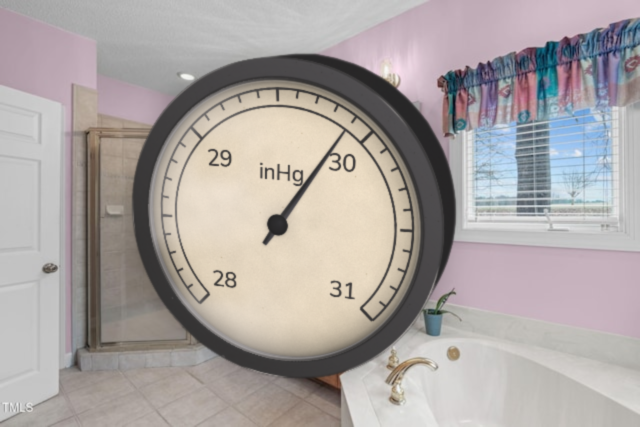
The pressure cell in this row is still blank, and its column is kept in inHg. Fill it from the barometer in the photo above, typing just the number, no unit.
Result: 29.9
